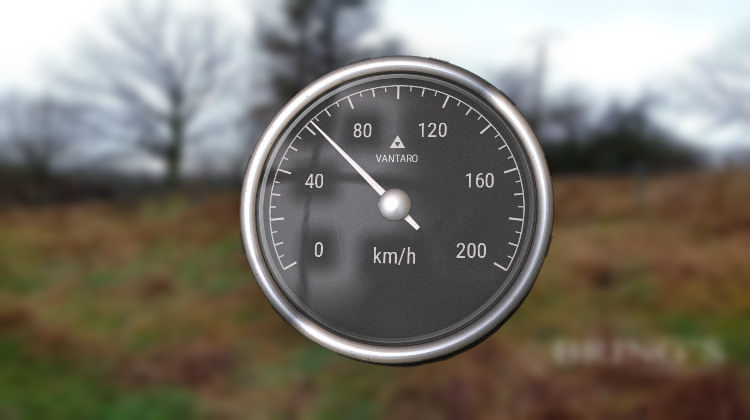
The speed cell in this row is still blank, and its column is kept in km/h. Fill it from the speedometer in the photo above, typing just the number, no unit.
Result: 62.5
